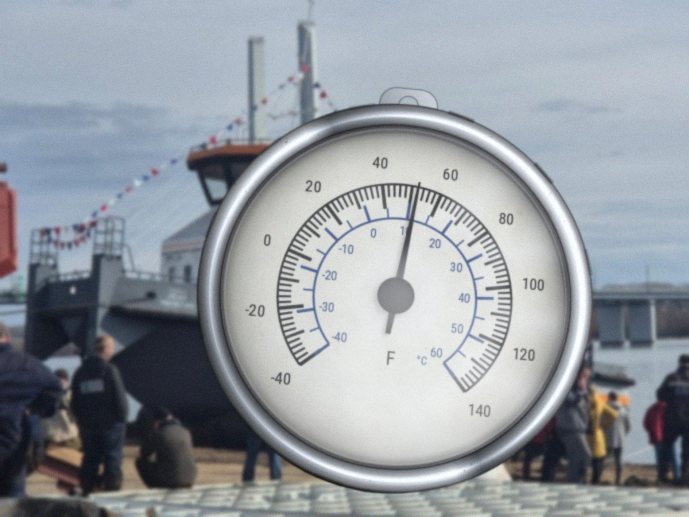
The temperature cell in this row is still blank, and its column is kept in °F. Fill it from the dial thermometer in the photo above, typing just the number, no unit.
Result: 52
